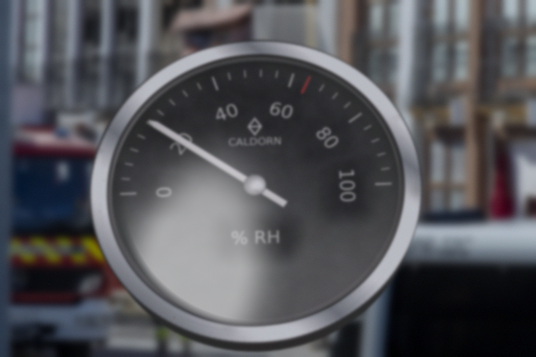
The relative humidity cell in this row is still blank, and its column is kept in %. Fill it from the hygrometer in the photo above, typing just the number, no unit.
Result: 20
